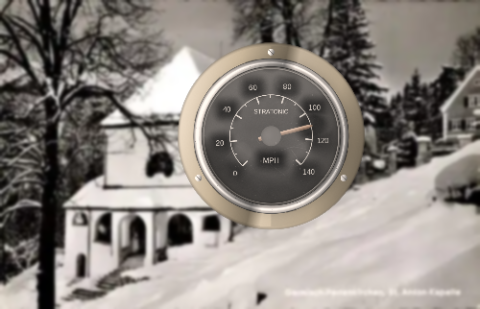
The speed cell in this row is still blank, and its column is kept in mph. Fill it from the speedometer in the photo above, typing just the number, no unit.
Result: 110
